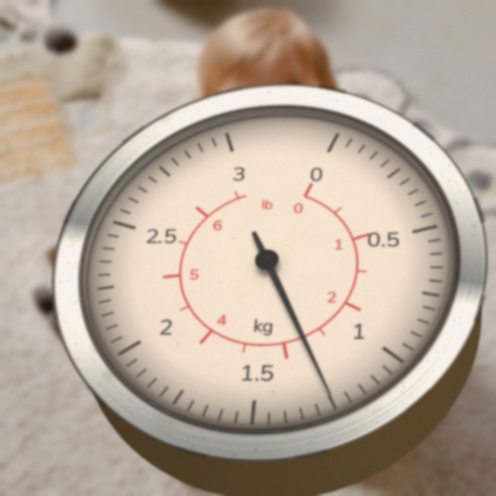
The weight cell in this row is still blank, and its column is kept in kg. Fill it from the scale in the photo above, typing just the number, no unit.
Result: 1.25
